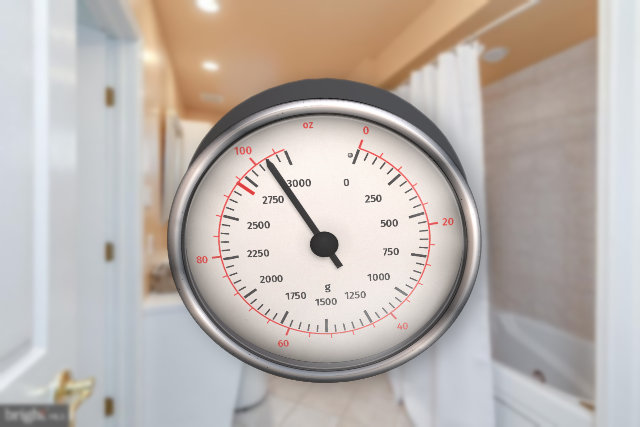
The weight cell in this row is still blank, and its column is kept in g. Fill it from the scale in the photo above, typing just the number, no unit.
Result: 2900
